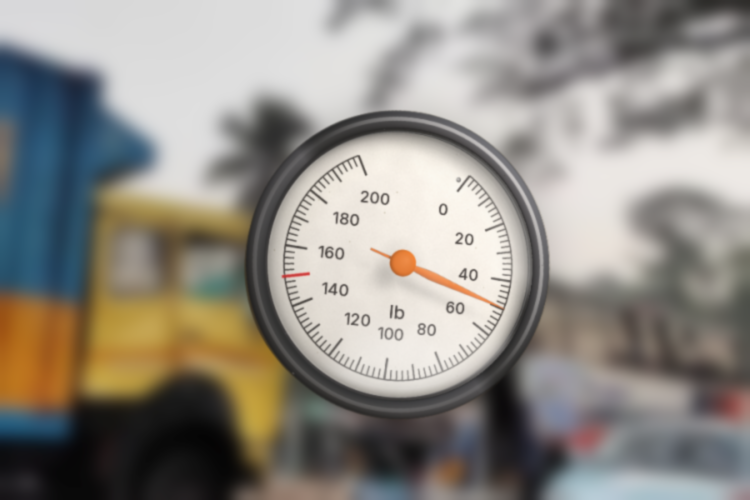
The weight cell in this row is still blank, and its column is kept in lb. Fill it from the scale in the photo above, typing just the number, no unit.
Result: 50
